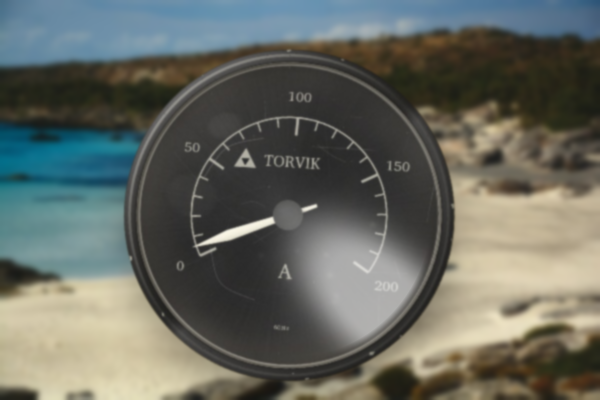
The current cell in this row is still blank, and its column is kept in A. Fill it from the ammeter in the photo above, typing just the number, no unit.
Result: 5
